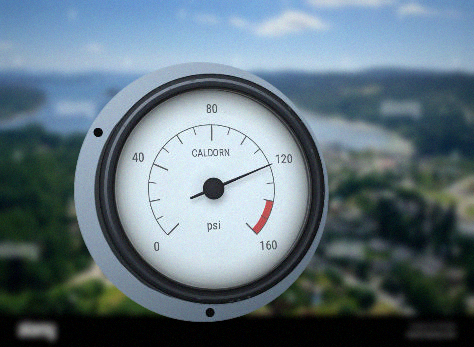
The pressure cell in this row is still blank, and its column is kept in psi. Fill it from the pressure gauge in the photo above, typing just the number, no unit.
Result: 120
